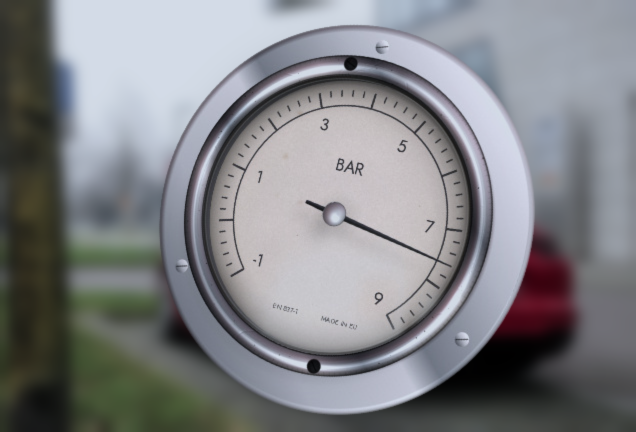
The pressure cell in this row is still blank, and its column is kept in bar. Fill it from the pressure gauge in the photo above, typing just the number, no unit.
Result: 7.6
